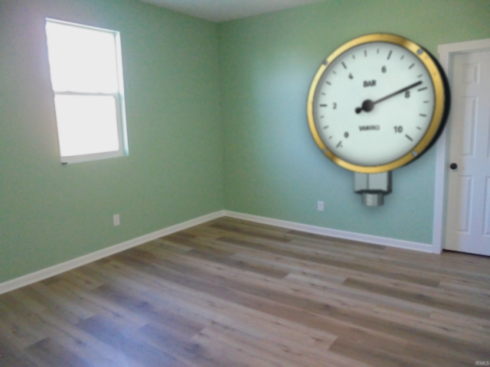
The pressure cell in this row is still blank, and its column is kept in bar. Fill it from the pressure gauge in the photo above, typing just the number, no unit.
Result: 7.75
